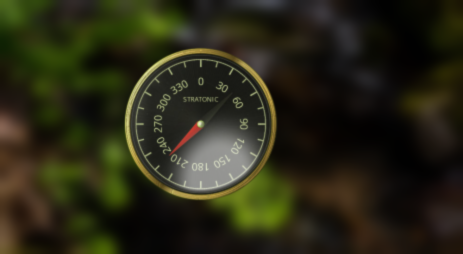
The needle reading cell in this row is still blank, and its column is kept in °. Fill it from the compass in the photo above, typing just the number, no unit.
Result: 225
